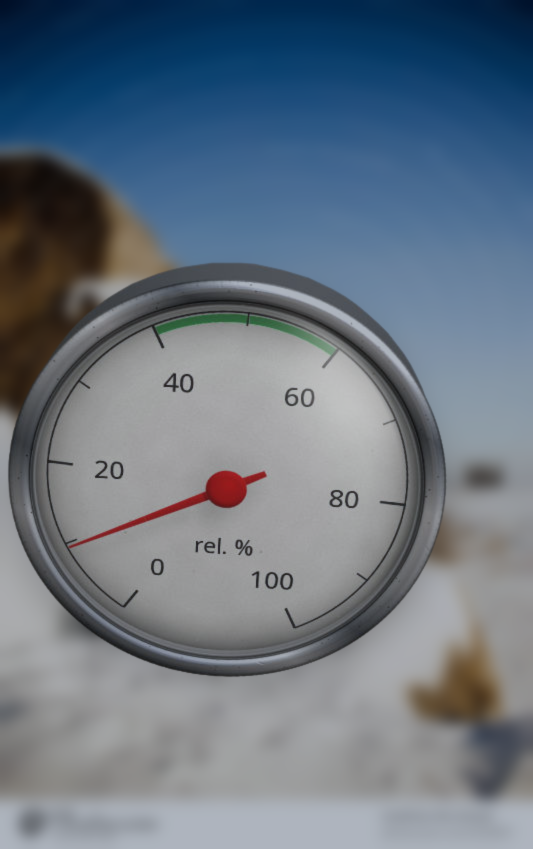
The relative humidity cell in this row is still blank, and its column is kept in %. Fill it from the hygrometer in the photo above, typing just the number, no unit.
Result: 10
